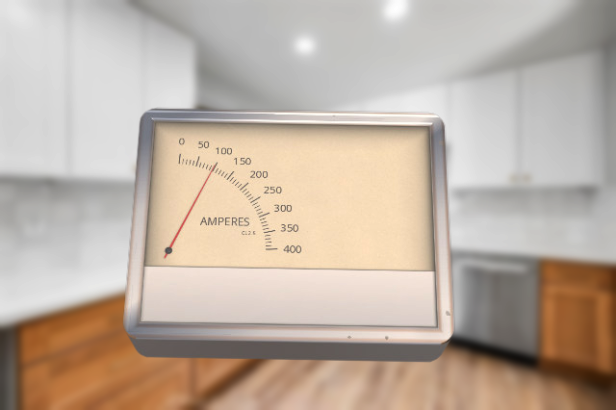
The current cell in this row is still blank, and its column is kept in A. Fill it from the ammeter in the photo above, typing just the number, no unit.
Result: 100
